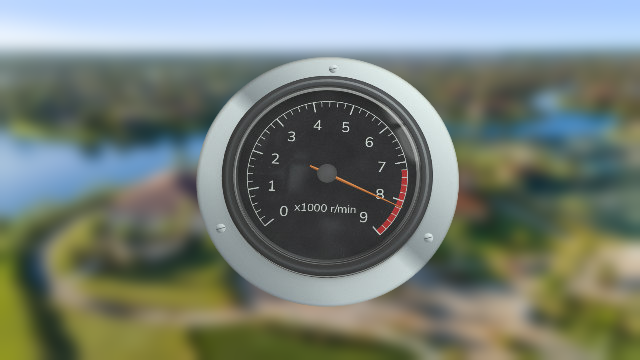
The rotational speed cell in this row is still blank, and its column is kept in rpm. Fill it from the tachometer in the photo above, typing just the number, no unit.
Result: 8200
